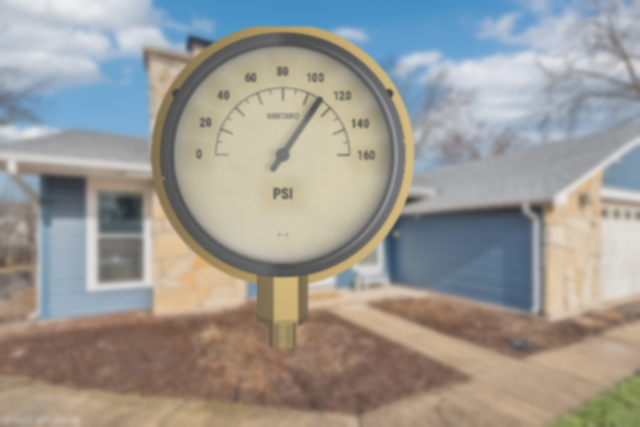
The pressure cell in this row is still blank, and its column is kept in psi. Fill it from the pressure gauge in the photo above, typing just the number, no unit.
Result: 110
